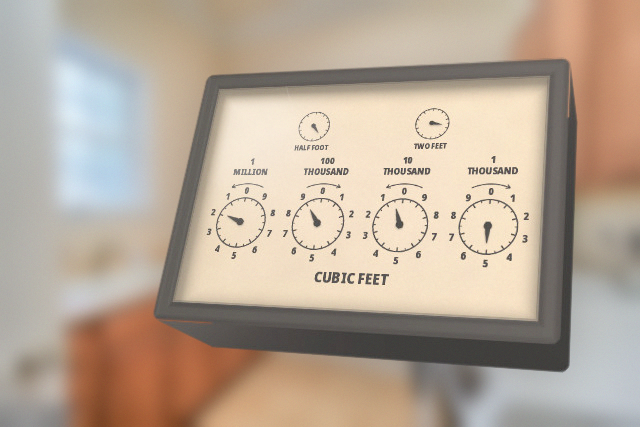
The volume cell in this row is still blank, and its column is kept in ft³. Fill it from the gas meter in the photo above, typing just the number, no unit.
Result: 190500
